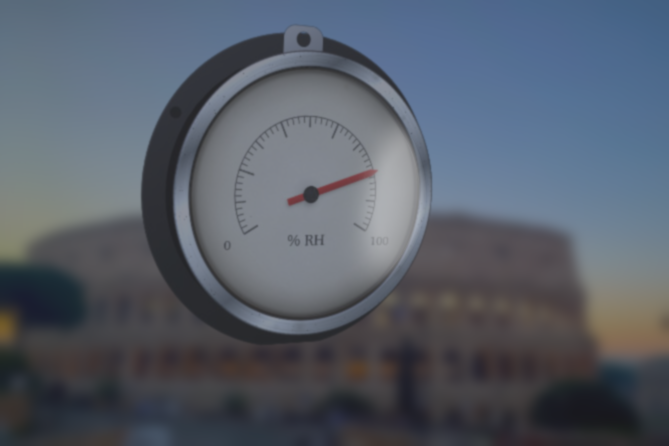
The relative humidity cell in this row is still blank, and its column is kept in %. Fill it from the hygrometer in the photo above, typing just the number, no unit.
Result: 80
